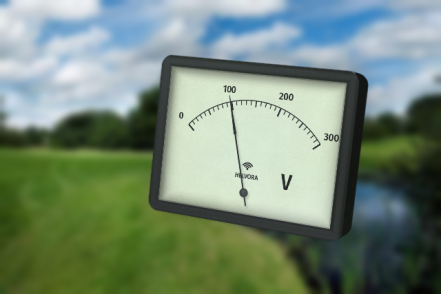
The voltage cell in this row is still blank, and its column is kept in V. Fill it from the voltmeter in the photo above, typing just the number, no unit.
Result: 100
